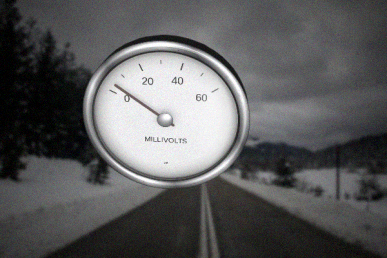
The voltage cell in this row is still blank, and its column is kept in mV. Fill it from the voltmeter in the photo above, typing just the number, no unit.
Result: 5
